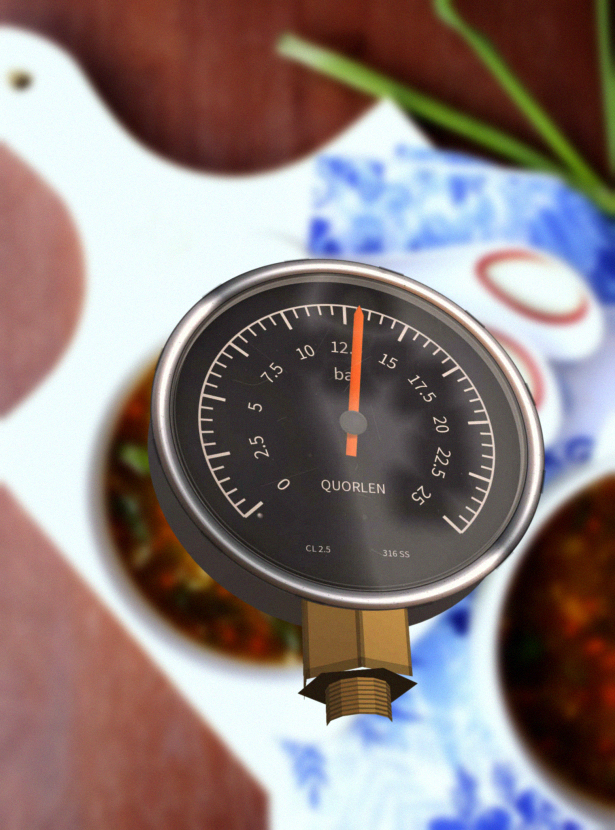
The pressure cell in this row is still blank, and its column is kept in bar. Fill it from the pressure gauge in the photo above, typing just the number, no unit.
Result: 13
